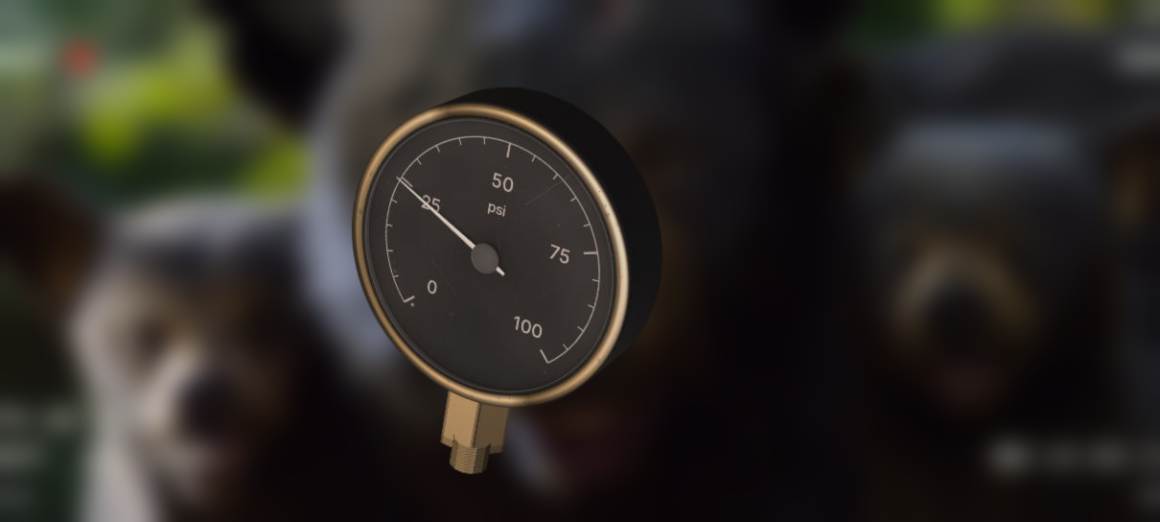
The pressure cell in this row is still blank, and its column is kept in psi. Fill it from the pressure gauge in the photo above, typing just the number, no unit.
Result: 25
